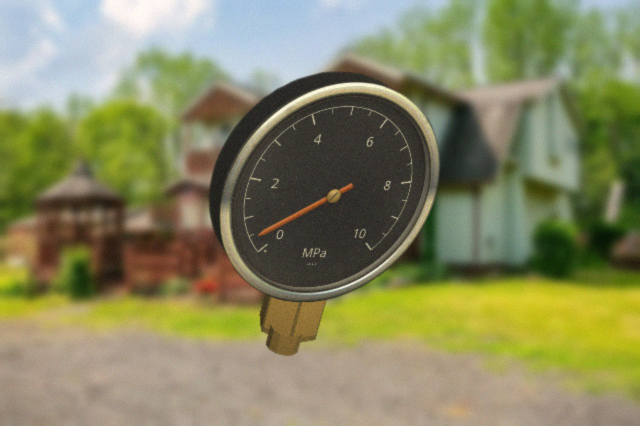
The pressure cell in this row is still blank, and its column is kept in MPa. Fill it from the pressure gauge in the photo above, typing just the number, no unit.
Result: 0.5
